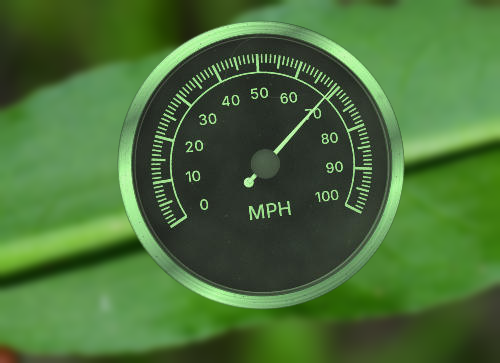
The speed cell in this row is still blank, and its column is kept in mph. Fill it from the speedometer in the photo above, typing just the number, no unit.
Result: 69
